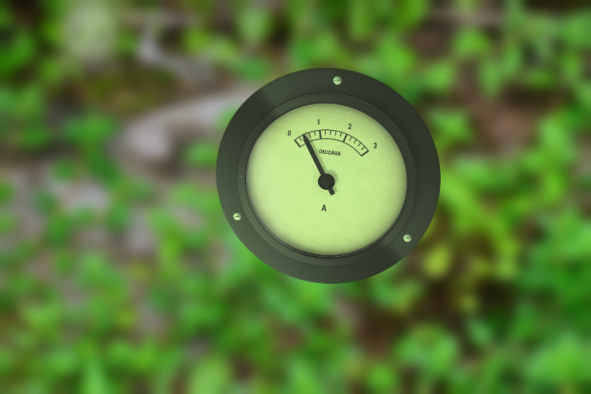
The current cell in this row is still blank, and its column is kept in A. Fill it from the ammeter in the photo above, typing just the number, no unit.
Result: 0.4
